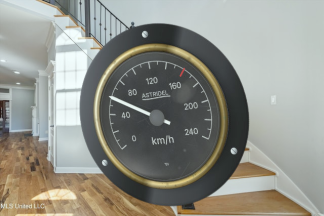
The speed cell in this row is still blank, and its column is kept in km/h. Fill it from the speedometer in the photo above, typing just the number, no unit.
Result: 60
